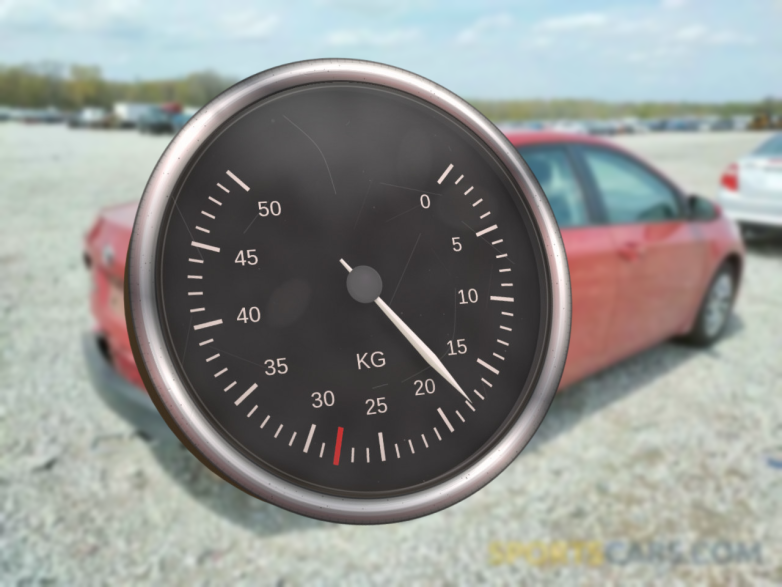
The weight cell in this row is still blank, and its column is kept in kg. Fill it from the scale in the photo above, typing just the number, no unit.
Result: 18
